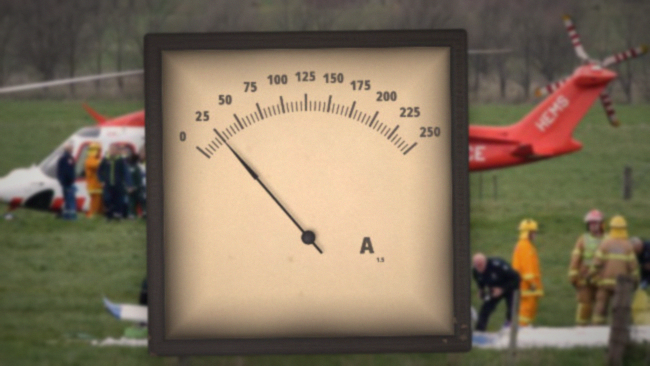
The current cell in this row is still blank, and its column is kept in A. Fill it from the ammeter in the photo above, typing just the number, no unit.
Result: 25
